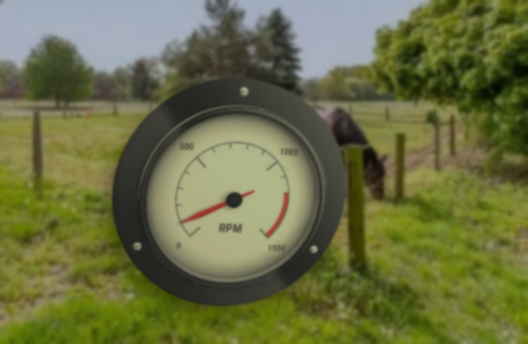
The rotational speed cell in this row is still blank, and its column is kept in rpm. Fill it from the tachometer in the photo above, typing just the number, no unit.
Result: 100
